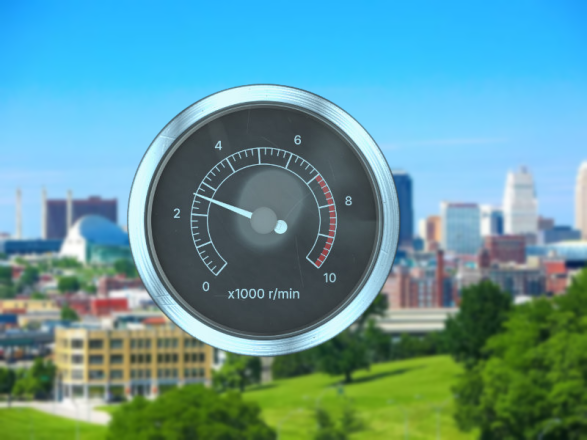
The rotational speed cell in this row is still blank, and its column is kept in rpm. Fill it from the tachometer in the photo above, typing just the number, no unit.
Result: 2600
